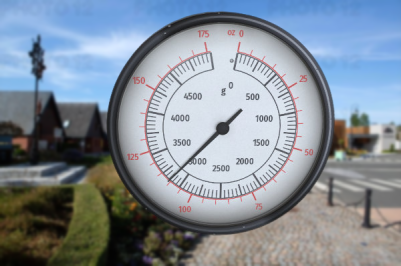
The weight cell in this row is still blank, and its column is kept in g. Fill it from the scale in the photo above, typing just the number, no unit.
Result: 3150
